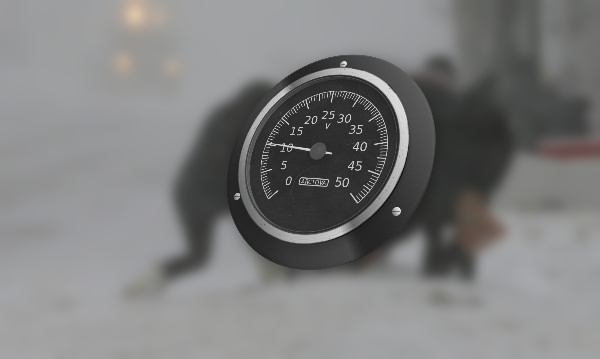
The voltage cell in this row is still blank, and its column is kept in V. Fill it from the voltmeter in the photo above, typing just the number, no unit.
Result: 10
